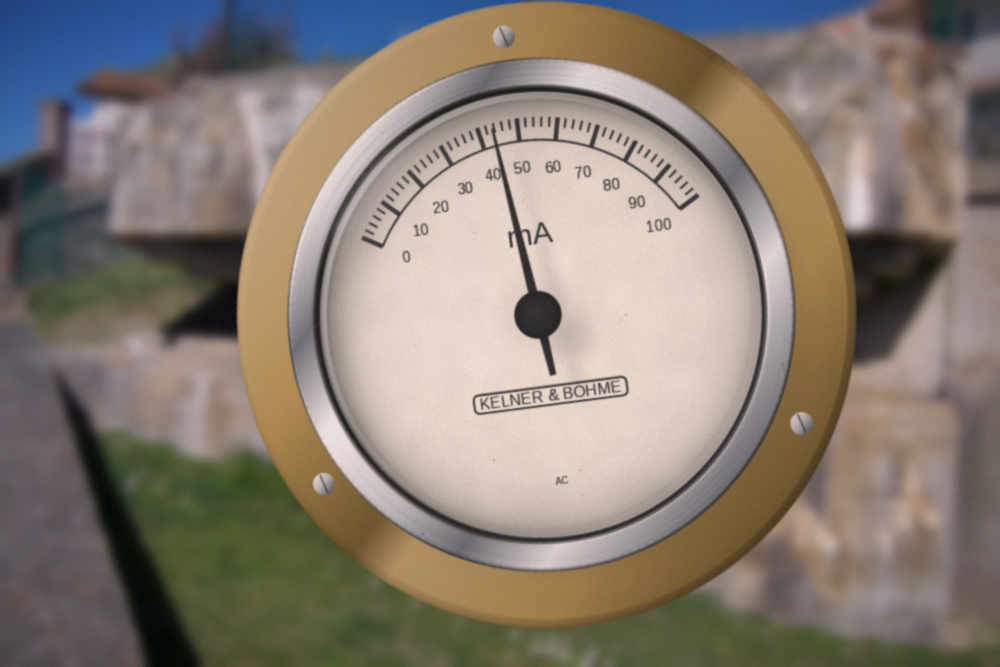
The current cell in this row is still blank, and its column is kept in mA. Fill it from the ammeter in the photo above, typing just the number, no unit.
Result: 44
